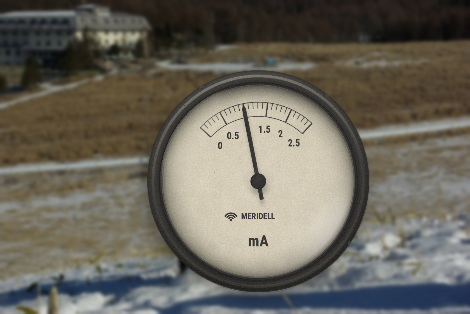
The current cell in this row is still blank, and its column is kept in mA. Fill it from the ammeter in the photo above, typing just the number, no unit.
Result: 1
